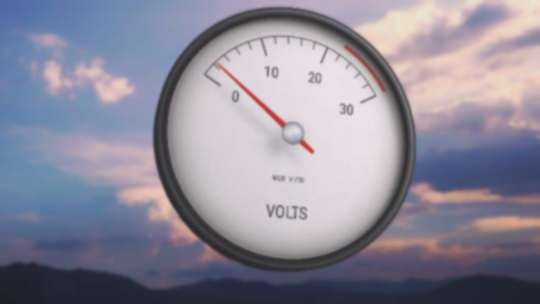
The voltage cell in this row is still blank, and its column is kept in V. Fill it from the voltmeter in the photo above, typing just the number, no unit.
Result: 2
